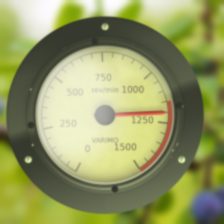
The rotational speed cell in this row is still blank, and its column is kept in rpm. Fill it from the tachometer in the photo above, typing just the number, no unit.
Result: 1200
